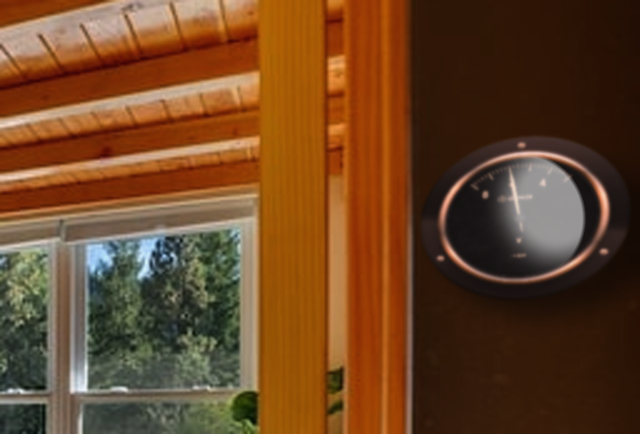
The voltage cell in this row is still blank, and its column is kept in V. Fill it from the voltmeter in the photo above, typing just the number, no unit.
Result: 2
